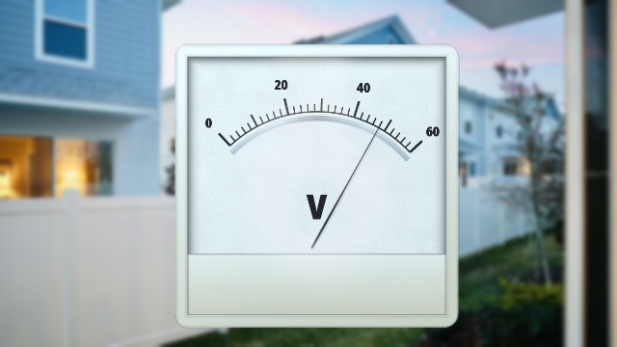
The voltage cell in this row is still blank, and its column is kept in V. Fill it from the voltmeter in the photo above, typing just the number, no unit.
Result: 48
